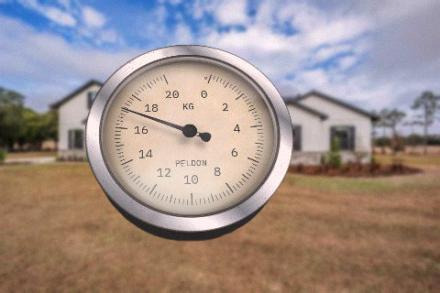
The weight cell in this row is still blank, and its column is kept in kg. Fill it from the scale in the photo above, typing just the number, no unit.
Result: 17
